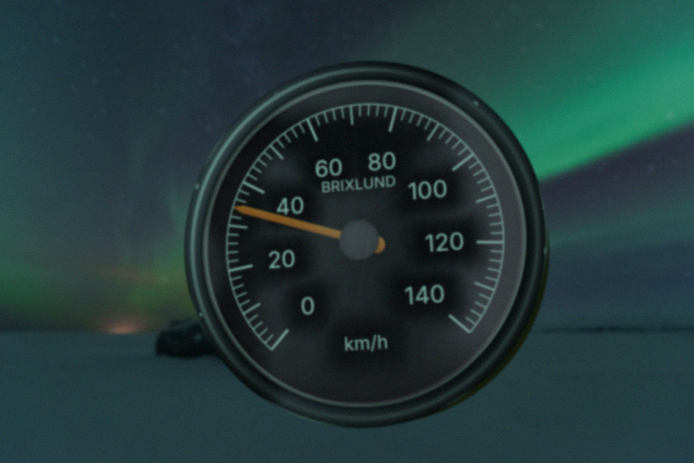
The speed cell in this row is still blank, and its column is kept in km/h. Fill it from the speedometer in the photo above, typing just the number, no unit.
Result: 34
